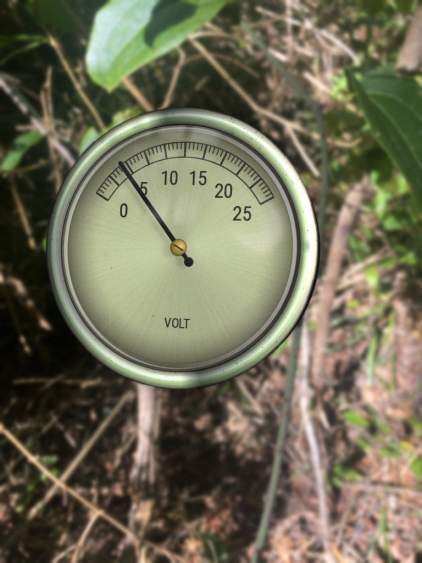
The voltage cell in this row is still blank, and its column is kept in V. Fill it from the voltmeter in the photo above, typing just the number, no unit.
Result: 4.5
